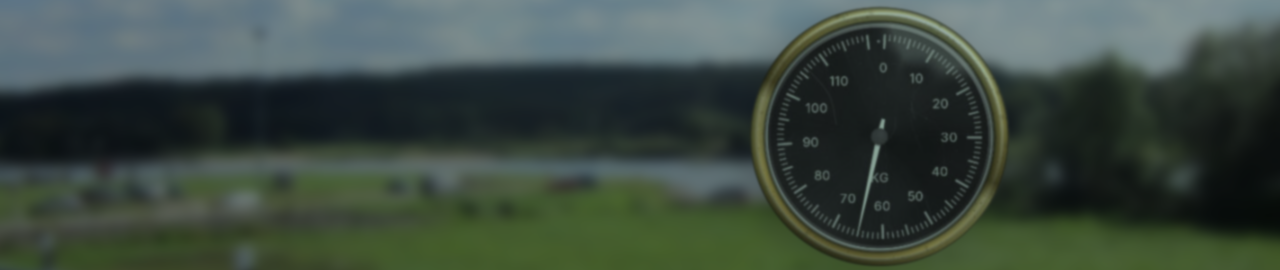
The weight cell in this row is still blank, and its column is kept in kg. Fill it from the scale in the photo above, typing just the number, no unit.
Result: 65
